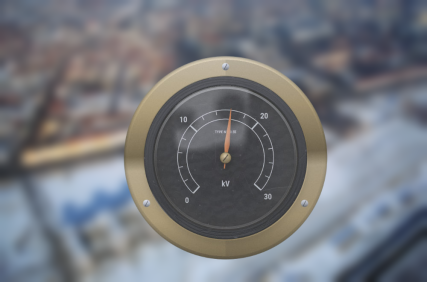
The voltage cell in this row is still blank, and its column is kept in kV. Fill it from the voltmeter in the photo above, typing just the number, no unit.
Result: 16
